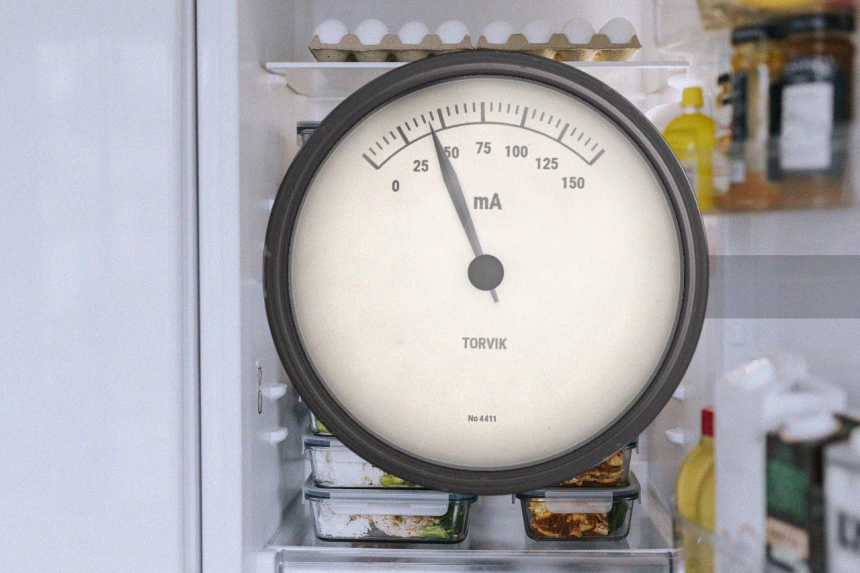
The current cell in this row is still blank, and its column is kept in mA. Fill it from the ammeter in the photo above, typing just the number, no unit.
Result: 42.5
